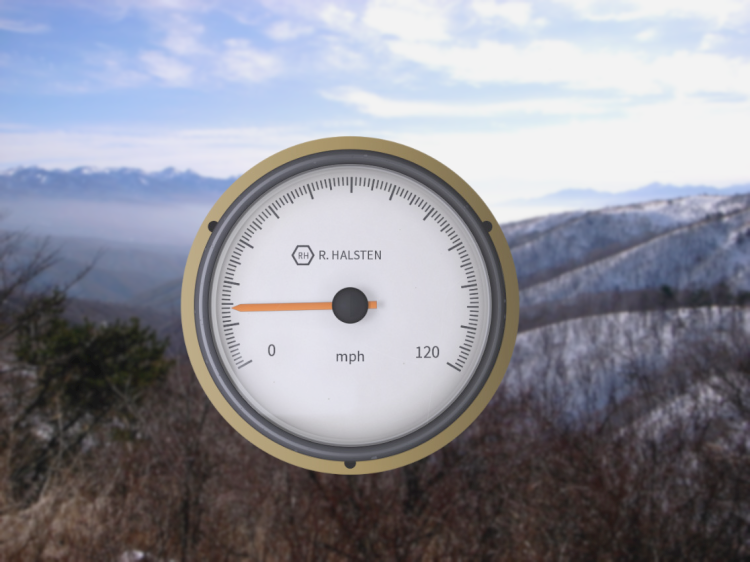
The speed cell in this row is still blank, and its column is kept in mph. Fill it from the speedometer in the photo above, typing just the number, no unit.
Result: 14
